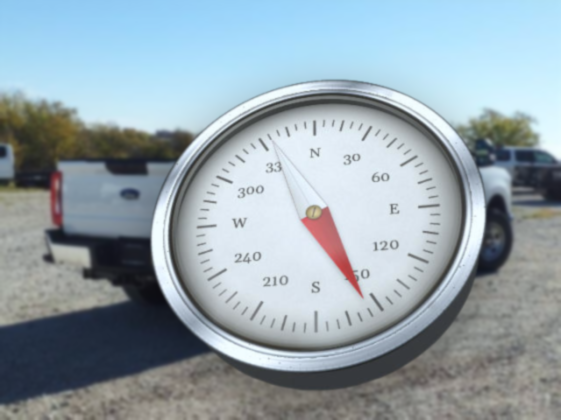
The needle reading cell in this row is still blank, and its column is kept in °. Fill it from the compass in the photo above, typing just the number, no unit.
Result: 155
